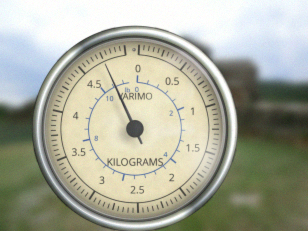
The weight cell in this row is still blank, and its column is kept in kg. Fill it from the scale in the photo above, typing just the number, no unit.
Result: 4.75
